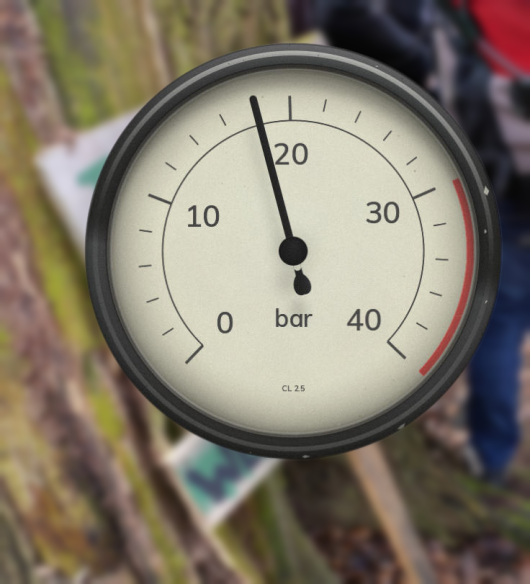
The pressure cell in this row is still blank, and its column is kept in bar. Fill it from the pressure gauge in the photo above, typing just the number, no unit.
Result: 18
